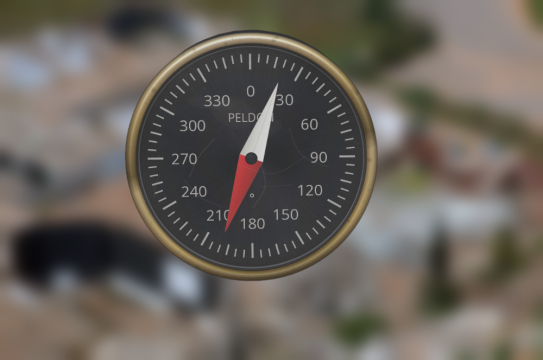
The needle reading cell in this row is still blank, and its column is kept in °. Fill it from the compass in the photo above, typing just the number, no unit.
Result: 200
